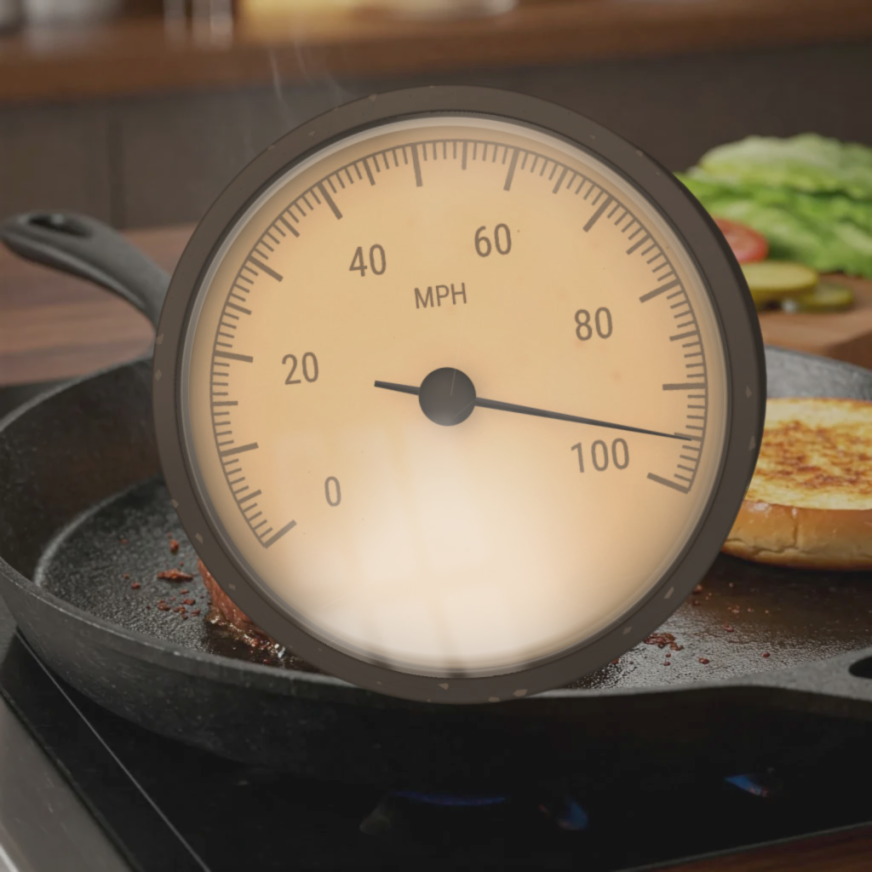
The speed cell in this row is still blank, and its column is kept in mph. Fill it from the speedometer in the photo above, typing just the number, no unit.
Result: 95
